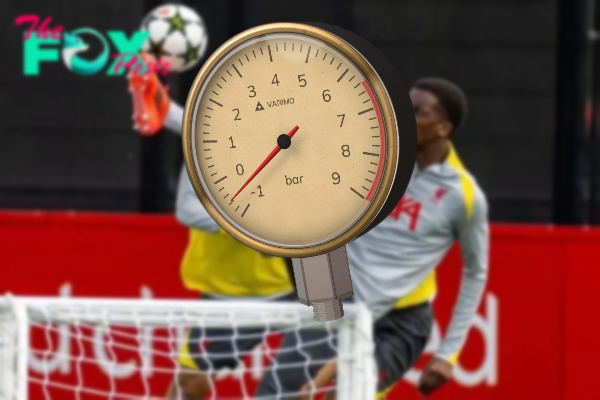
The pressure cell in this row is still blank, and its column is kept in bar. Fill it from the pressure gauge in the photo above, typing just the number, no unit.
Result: -0.6
